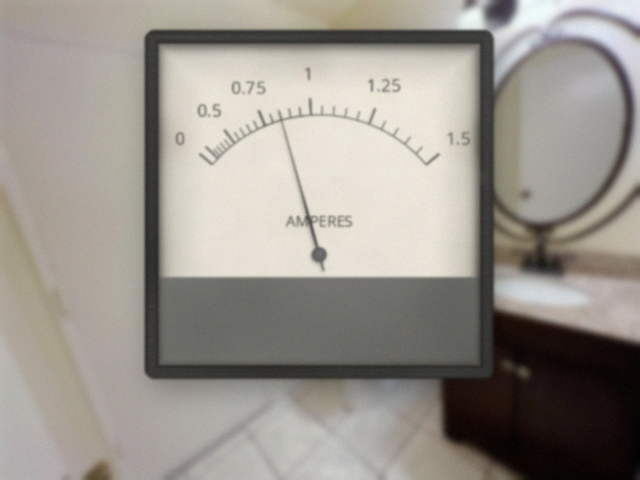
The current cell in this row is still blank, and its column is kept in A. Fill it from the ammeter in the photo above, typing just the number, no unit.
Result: 0.85
